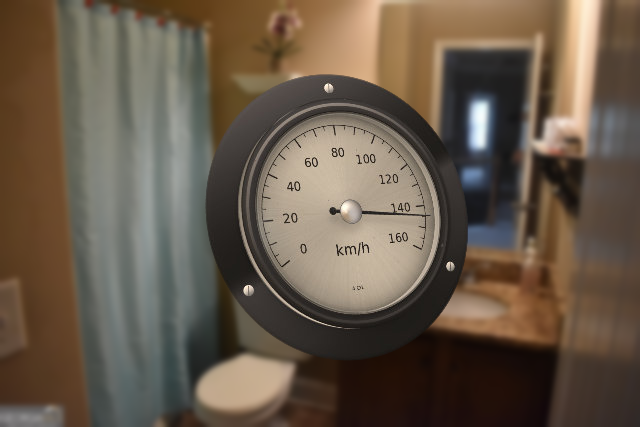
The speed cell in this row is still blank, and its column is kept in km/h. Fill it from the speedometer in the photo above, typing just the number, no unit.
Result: 145
